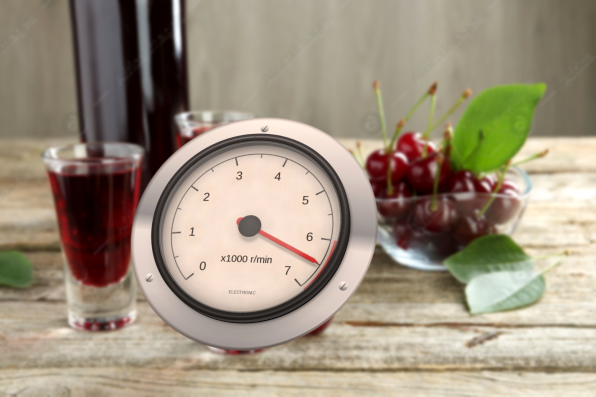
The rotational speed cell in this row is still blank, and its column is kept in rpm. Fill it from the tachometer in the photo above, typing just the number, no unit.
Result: 6500
